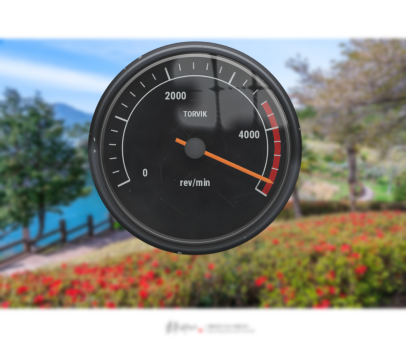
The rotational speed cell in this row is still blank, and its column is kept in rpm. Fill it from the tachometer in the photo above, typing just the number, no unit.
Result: 4800
